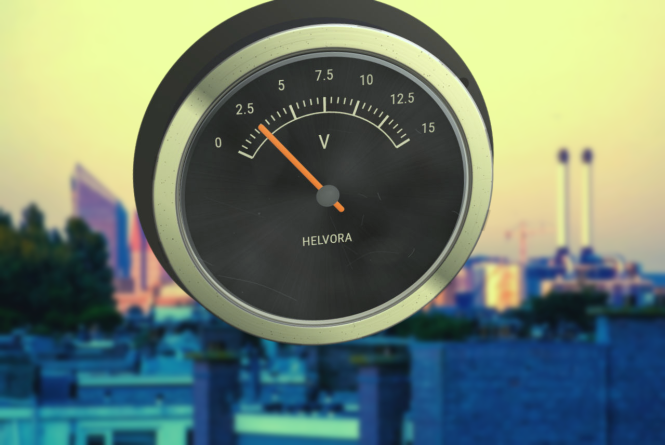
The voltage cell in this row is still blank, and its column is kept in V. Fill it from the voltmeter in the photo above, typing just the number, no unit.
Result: 2.5
